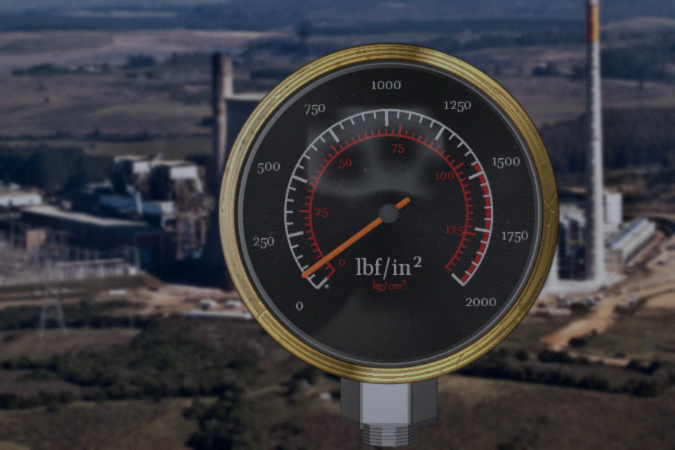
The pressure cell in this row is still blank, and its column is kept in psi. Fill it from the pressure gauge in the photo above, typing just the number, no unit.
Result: 75
